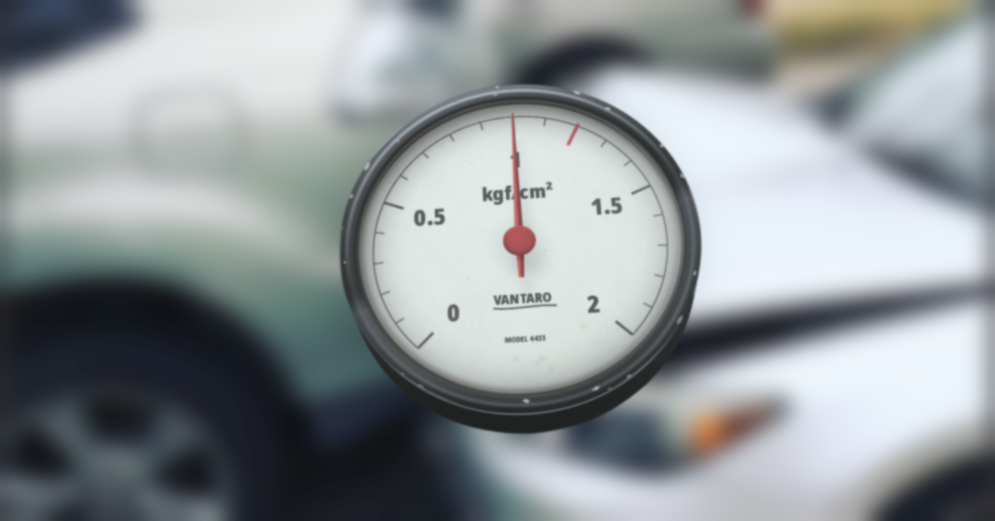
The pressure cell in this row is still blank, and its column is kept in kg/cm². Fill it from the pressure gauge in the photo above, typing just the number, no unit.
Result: 1
